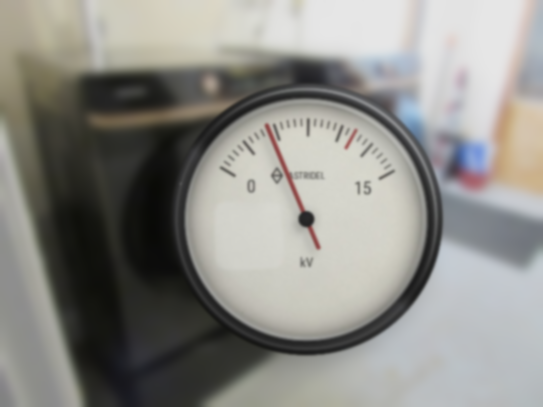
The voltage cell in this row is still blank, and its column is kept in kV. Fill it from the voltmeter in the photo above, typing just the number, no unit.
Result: 4.5
